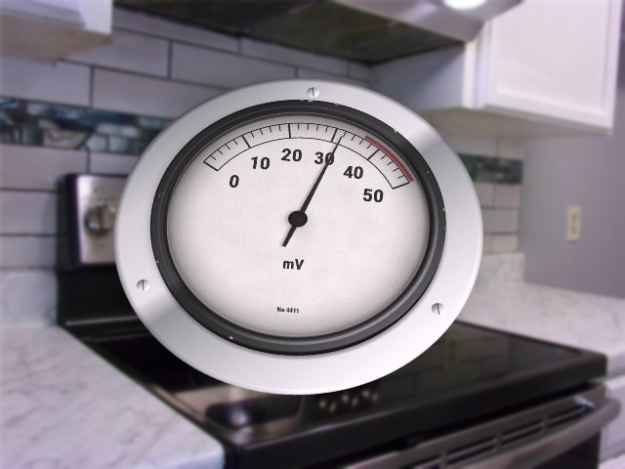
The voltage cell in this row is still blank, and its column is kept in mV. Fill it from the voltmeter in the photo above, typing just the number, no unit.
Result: 32
